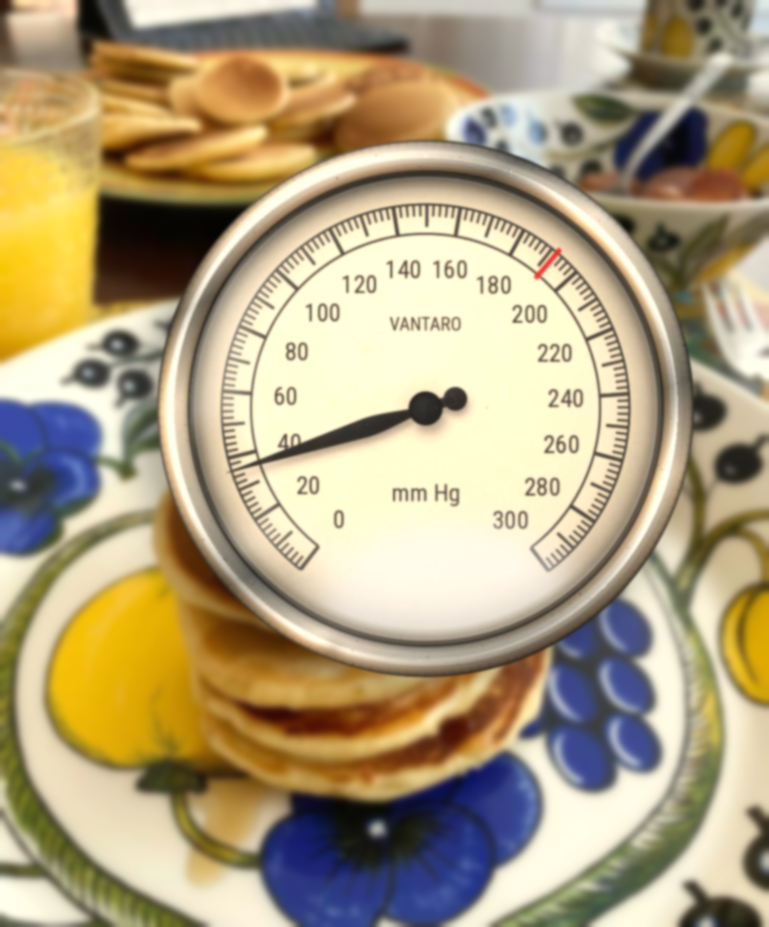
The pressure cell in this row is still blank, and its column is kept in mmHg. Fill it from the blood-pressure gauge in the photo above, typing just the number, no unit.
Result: 36
